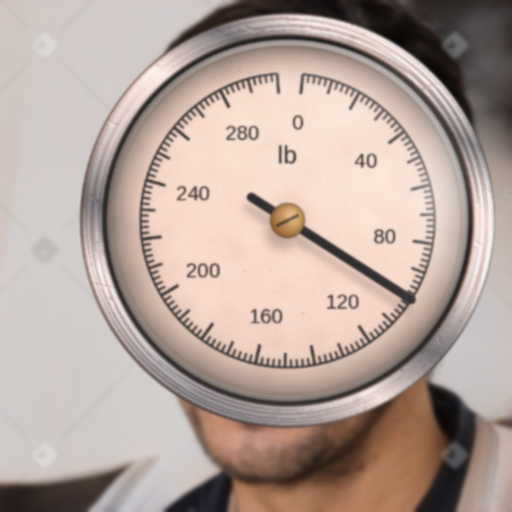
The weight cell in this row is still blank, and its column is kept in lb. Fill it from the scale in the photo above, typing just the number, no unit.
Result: 100
